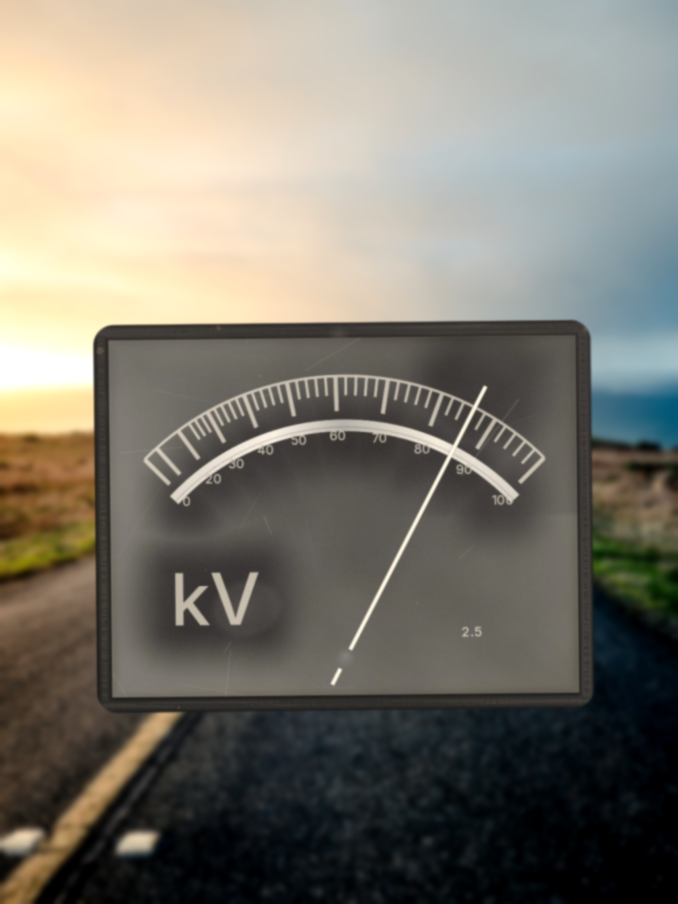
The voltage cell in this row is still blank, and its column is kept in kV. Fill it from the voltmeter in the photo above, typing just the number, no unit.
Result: 86
